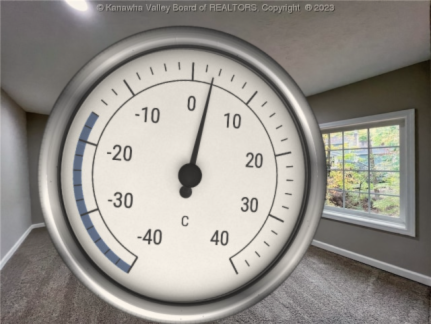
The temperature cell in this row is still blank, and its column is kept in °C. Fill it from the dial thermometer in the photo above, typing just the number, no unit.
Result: 3
